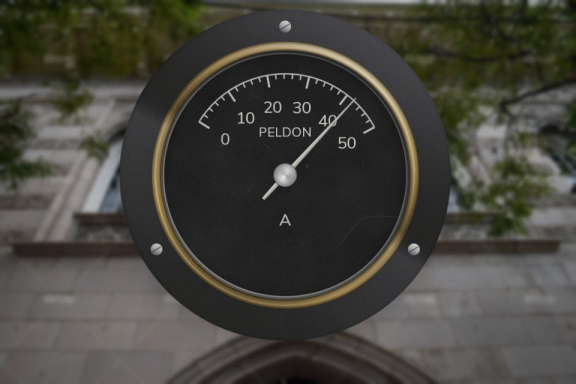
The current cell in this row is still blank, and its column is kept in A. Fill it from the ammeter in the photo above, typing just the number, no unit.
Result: 42
